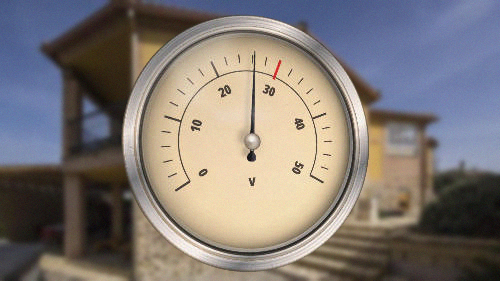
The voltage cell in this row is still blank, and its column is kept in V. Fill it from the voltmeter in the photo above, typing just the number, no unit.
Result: 26
